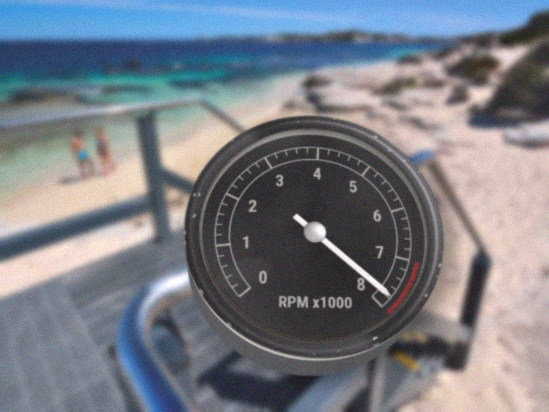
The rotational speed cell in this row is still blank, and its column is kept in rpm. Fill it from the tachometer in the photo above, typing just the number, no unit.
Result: 7800
